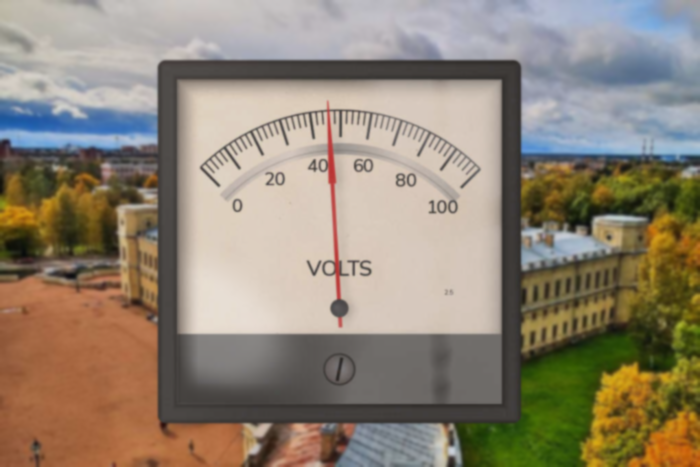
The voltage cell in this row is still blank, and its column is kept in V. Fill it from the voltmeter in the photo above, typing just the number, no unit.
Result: 46
